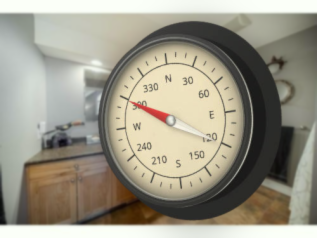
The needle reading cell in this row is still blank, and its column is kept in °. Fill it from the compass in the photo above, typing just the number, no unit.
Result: 300
